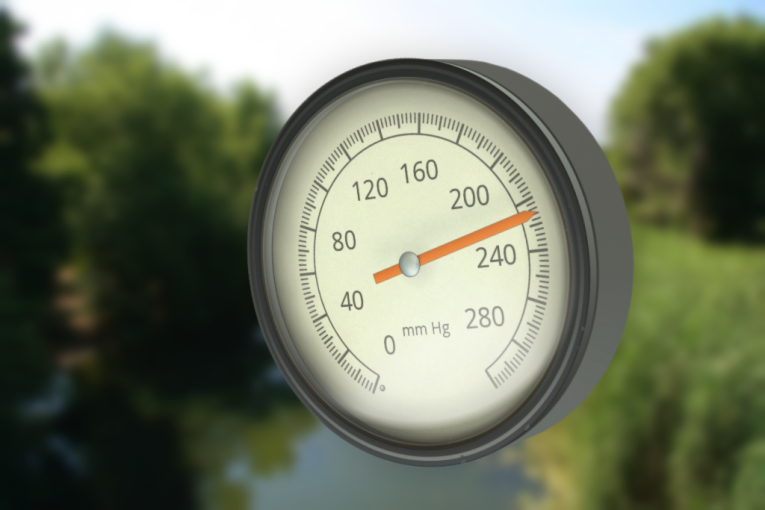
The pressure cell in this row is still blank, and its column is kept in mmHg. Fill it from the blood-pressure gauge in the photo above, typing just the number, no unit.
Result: 226
